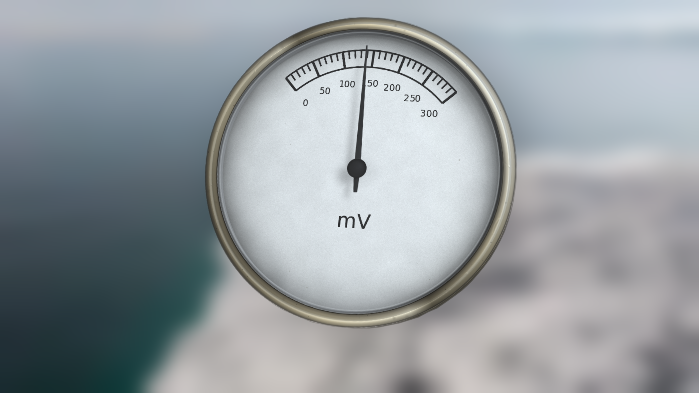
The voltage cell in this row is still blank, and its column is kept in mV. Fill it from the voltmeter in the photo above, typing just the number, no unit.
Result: 140
